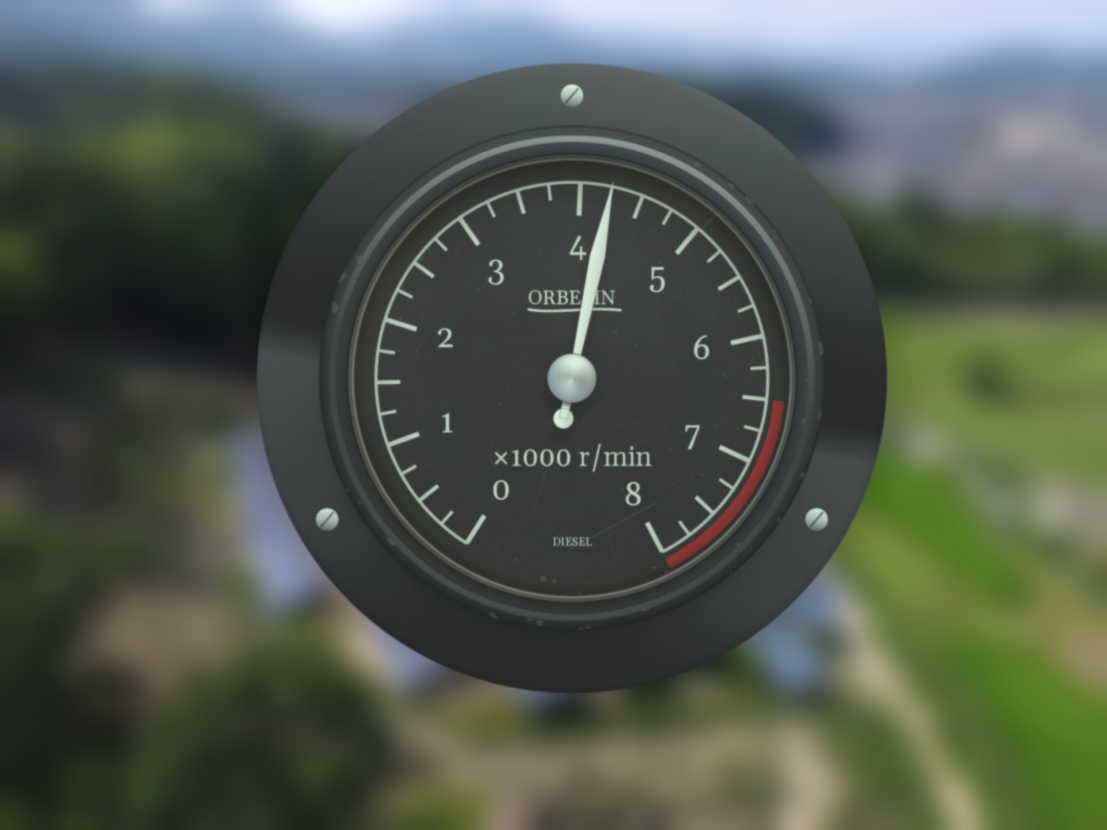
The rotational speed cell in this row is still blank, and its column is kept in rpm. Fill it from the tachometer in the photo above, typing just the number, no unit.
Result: 4250
